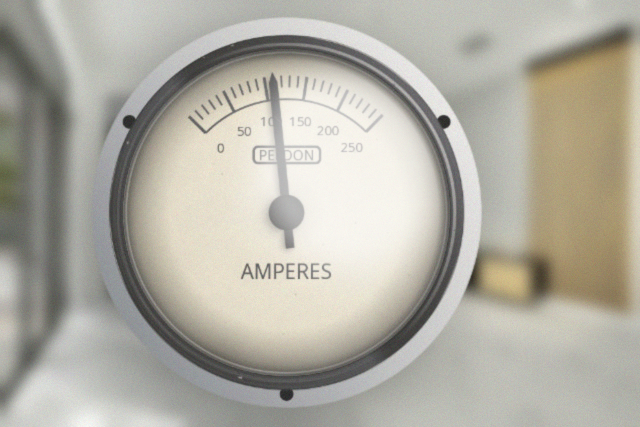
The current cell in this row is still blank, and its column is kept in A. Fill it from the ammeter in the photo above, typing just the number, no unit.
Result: 110
